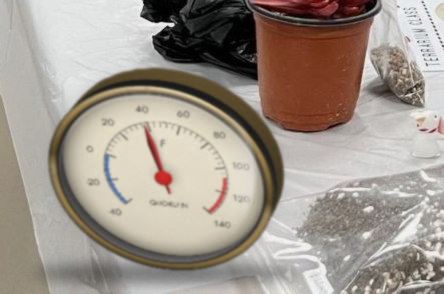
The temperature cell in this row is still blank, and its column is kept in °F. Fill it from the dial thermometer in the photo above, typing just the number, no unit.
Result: 40
